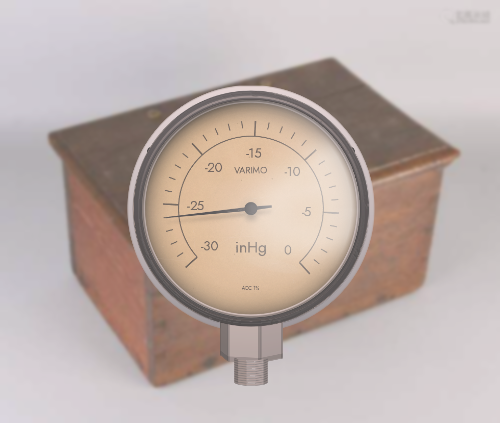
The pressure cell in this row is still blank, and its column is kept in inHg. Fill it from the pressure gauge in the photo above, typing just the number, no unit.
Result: -26
